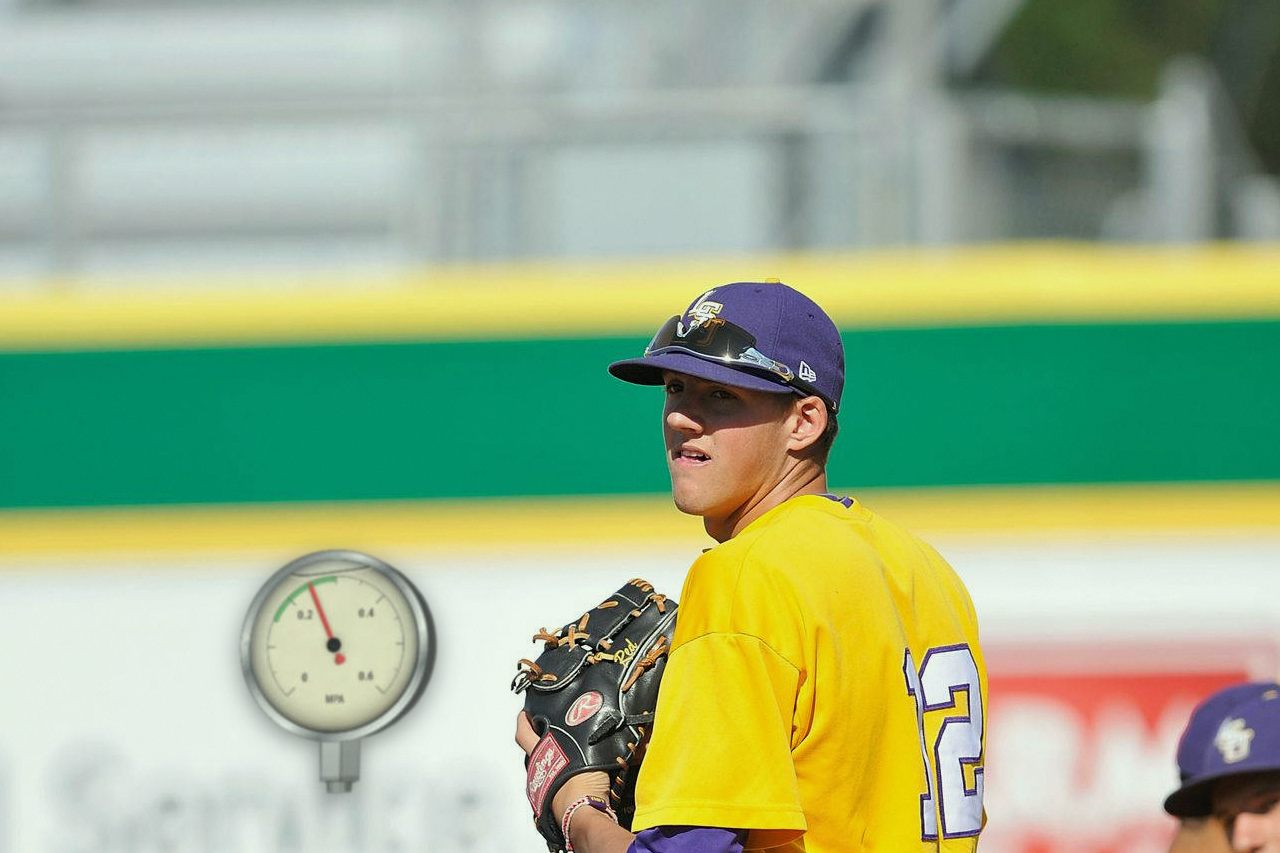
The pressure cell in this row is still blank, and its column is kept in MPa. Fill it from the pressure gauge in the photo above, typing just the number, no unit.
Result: 0.25
